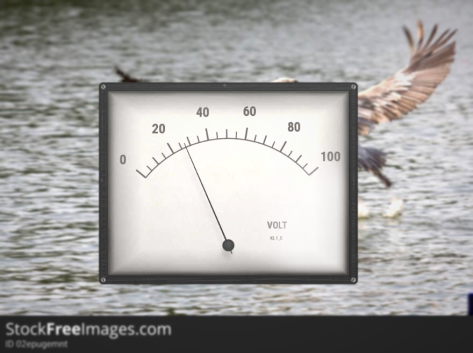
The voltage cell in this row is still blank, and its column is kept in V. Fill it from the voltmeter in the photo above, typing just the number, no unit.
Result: 27.5
